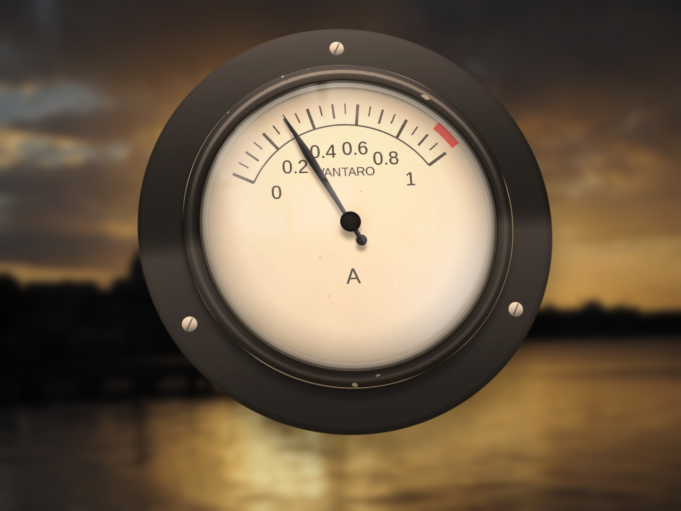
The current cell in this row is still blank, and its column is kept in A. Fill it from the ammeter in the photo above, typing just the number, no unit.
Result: 0.3
